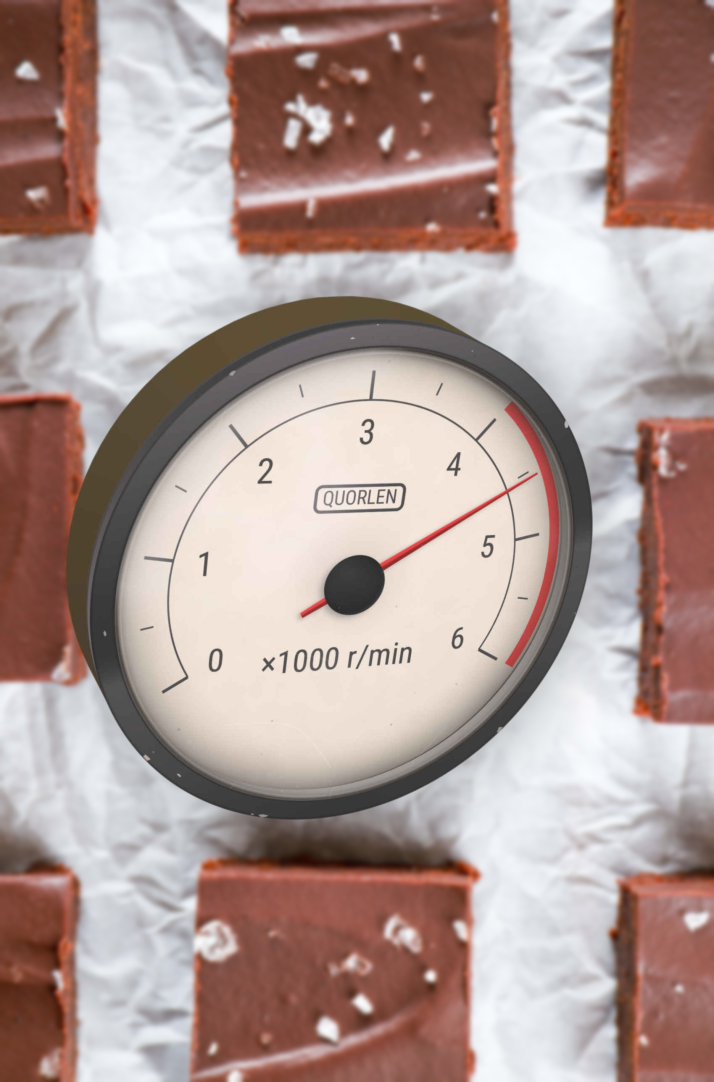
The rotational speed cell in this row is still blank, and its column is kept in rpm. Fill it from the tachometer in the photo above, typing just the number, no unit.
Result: 4500
